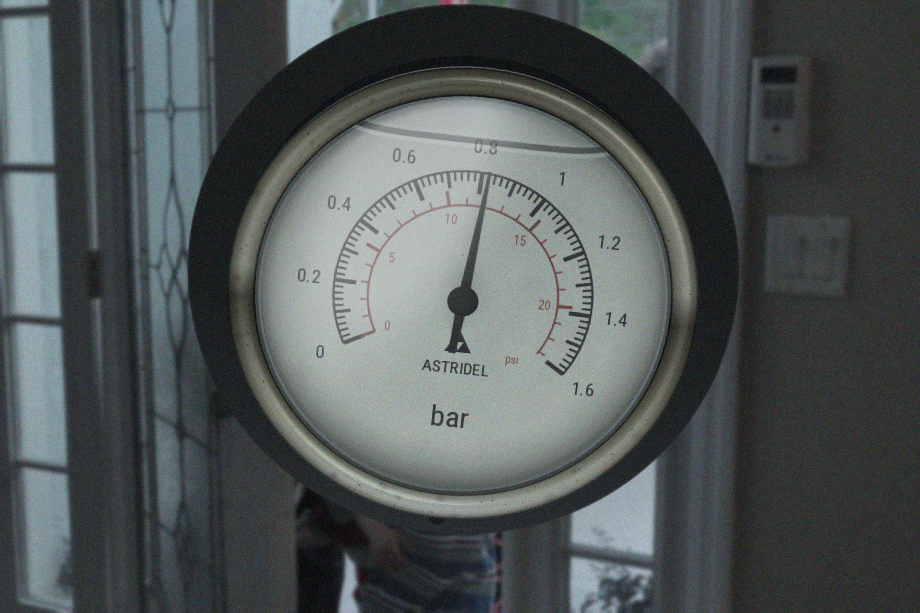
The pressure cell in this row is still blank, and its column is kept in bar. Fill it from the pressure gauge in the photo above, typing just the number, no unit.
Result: 0.82
